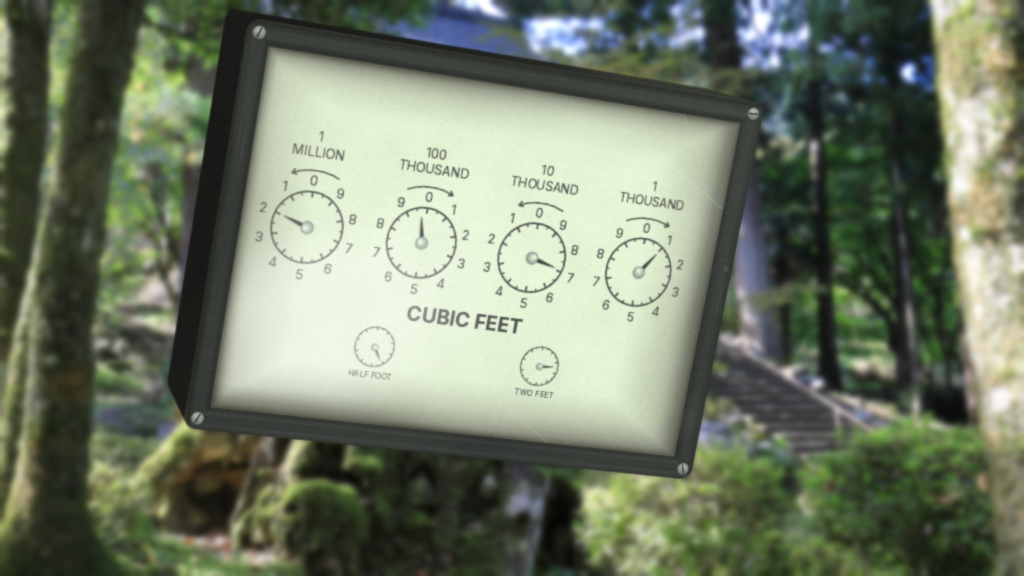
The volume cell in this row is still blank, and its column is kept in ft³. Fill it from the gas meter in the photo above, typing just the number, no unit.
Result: 197100
